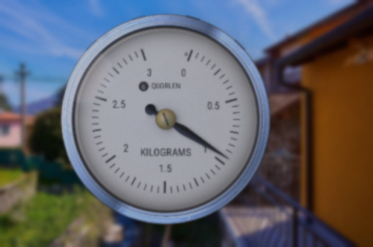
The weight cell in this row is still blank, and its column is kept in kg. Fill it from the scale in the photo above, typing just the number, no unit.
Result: 0.95
